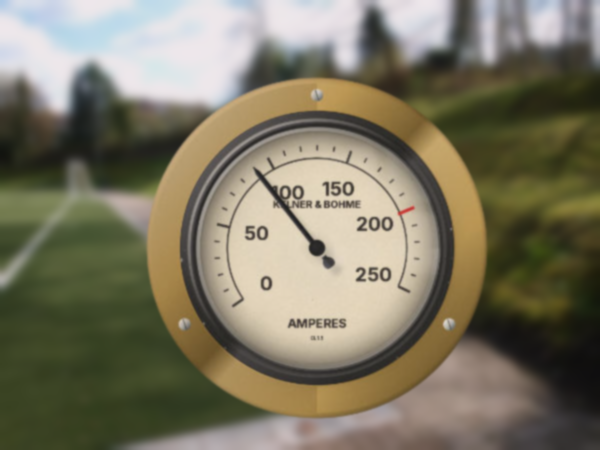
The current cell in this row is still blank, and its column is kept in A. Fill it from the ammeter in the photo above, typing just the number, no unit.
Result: 90
